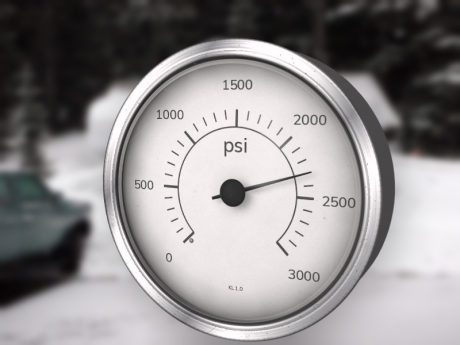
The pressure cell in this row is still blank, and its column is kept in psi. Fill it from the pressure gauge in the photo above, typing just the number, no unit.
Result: 2300
